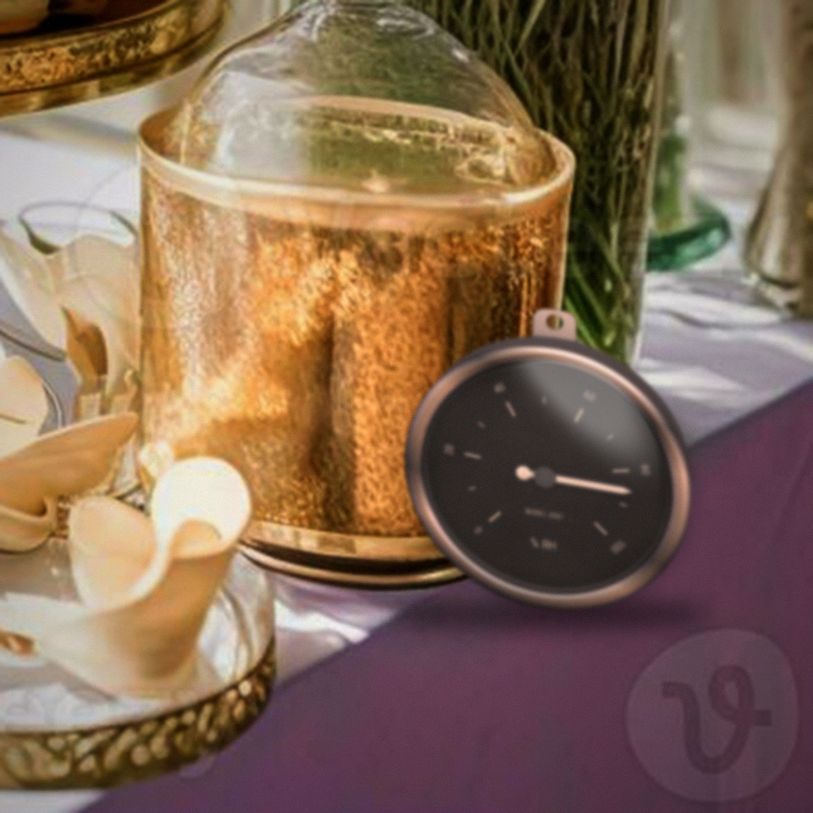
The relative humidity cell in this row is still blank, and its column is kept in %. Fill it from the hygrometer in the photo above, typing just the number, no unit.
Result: 85
